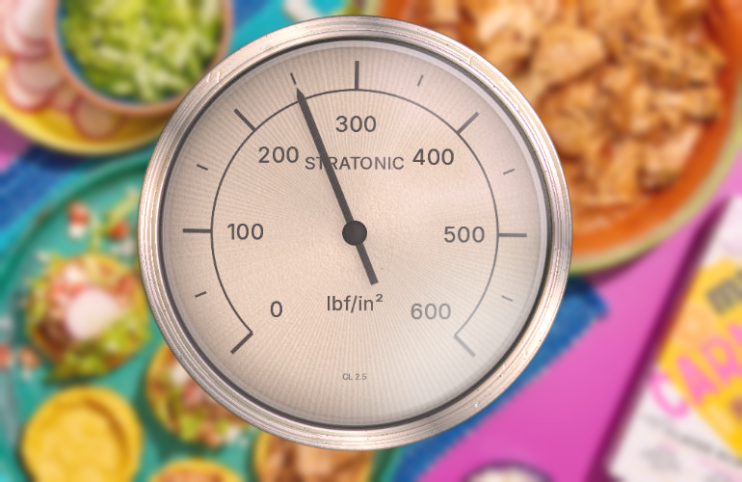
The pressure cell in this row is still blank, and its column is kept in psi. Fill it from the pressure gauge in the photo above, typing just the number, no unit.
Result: 250
